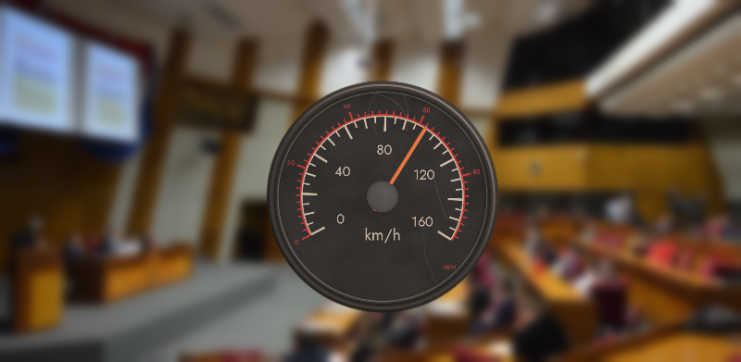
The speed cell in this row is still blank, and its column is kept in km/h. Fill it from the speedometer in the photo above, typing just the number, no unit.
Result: 100
